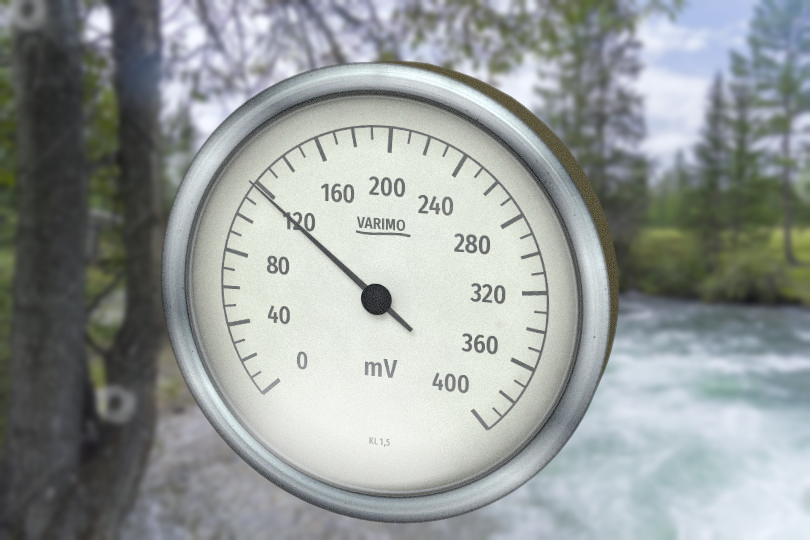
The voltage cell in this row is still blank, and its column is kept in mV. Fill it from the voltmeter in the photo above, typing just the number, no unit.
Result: 120
